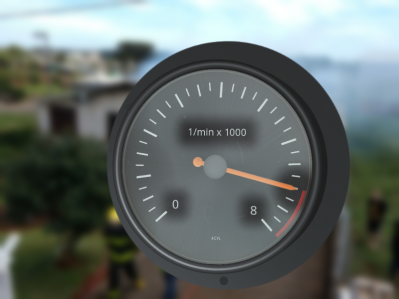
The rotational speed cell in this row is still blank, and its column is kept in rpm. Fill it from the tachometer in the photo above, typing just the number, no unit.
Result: 7000
